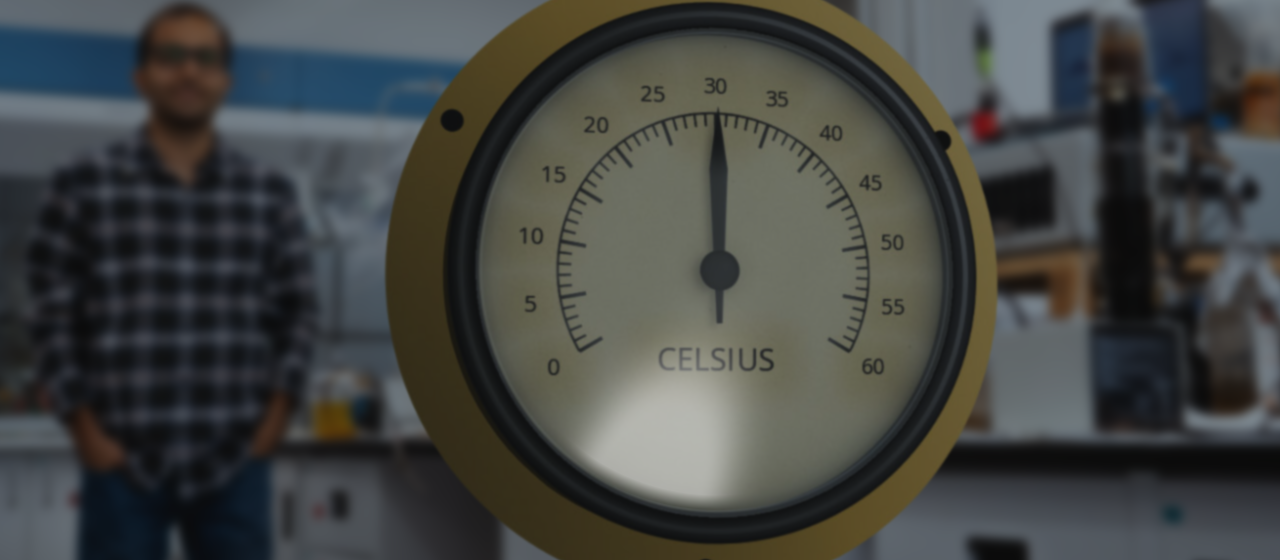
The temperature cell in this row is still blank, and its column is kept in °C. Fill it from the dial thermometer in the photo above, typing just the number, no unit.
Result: 30
